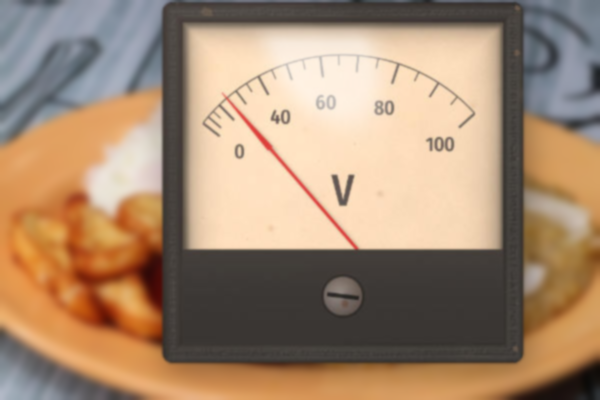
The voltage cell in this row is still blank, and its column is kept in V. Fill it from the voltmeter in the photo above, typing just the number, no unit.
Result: 25
